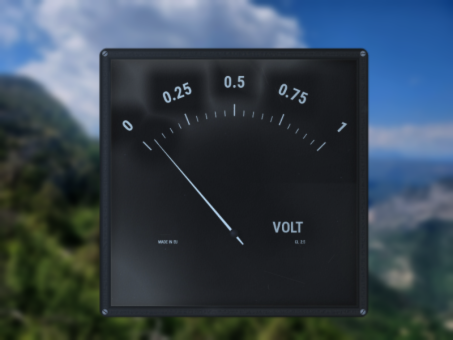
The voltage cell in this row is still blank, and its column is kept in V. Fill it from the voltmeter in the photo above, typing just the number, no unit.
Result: 0.05
